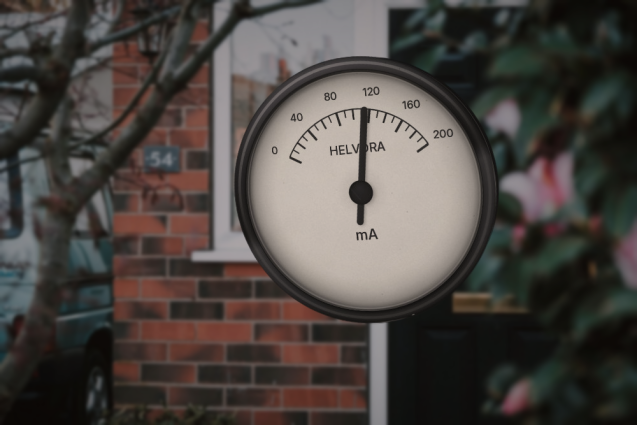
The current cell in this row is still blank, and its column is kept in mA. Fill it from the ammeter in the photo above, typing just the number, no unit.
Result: 115
